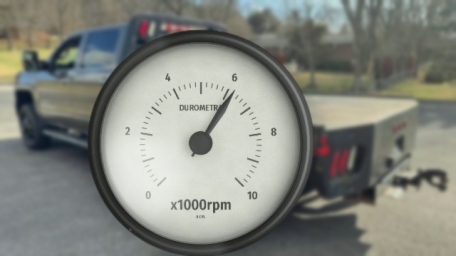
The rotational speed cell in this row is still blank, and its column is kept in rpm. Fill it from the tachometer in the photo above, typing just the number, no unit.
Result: 6200
